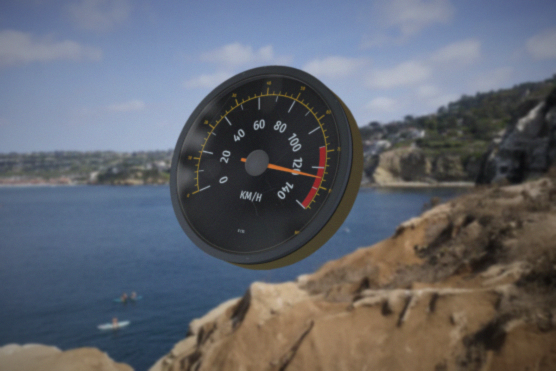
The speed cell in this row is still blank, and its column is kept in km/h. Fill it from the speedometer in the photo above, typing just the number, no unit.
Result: 125
